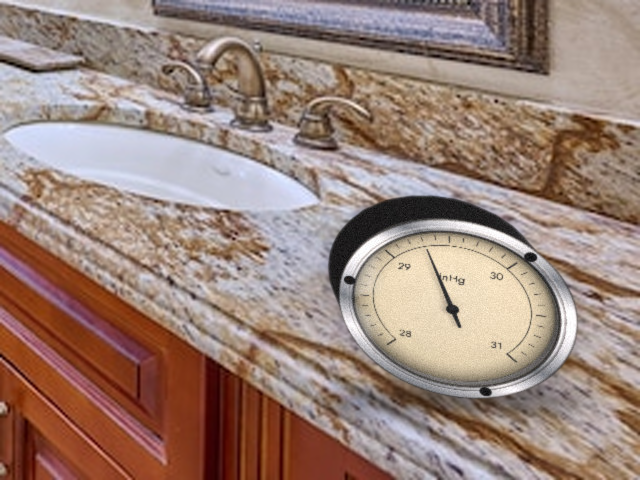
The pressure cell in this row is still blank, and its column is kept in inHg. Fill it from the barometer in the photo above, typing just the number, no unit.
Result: 29.3
